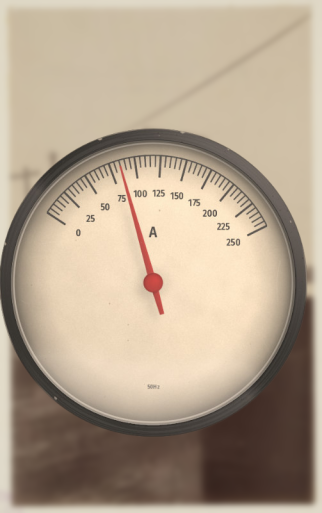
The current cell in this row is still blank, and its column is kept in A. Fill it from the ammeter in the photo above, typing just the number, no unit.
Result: 85
